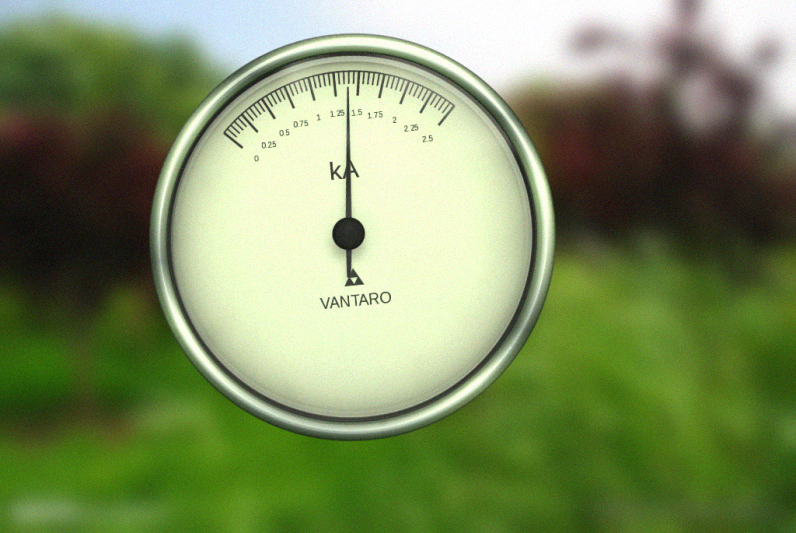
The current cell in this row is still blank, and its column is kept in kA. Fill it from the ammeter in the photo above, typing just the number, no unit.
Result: 1.4
